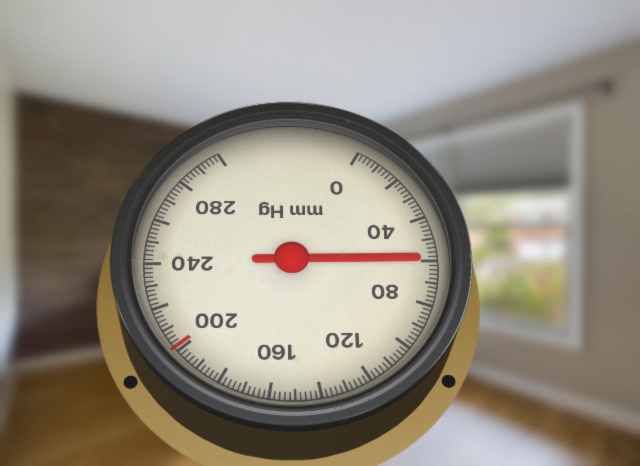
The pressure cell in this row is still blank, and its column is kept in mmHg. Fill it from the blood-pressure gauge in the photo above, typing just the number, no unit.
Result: 60
